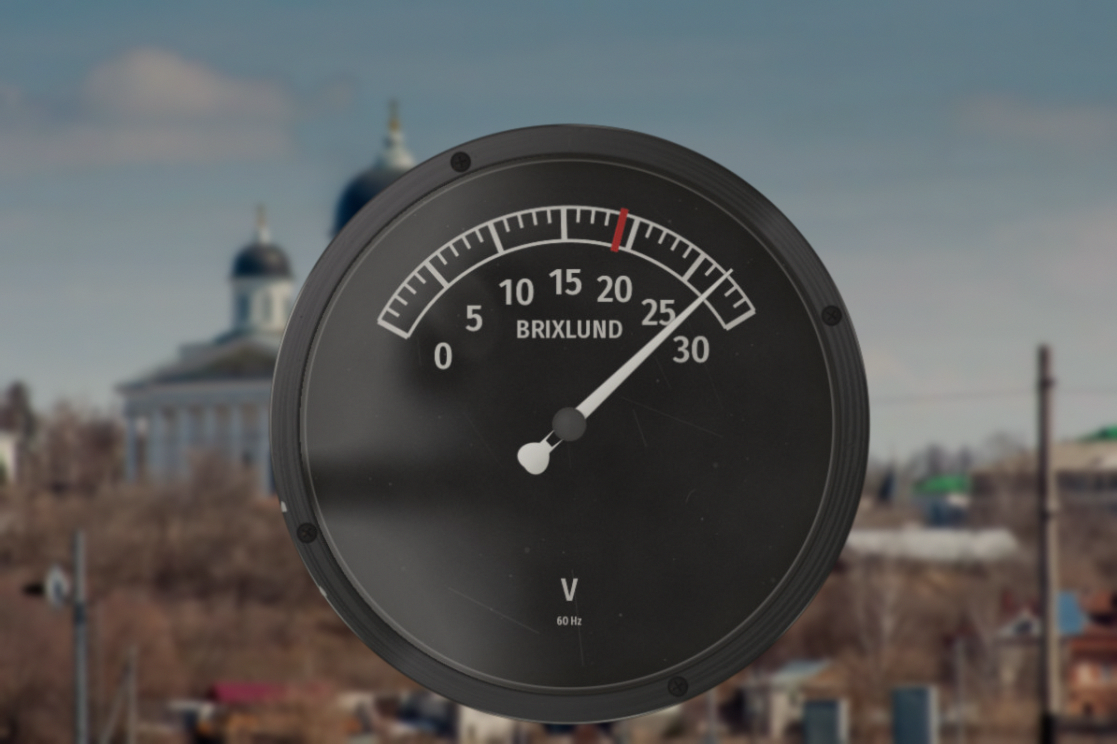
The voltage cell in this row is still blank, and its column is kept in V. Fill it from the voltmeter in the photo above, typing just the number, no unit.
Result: 27
